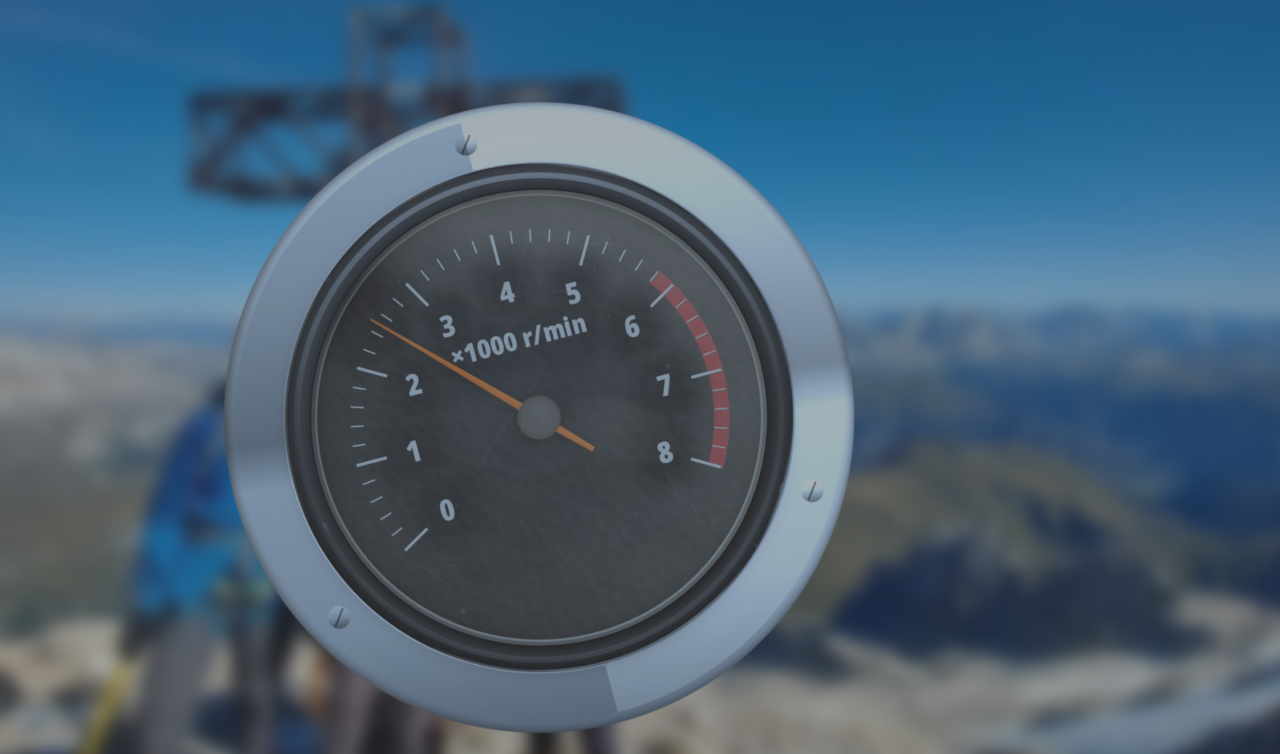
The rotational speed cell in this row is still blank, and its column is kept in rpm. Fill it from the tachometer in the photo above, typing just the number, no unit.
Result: 2500
